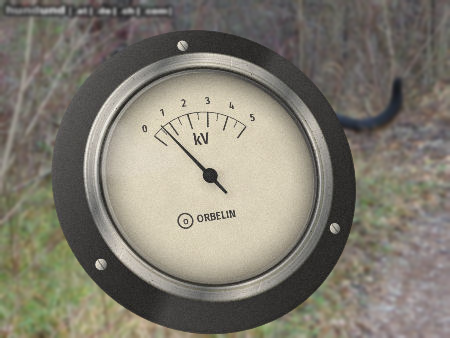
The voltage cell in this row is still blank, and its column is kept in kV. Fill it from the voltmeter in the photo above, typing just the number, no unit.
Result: 0.5
